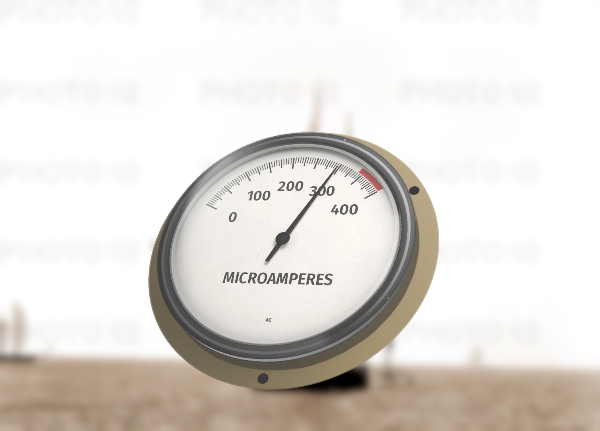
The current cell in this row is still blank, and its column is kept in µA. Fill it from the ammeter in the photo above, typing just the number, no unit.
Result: 300
